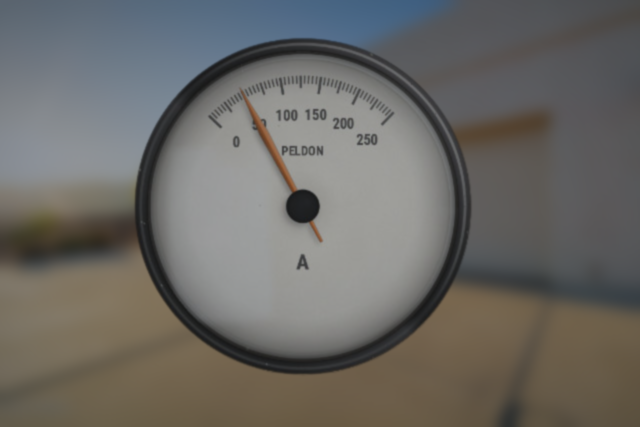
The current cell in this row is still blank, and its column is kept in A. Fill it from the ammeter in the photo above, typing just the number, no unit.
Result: 50
